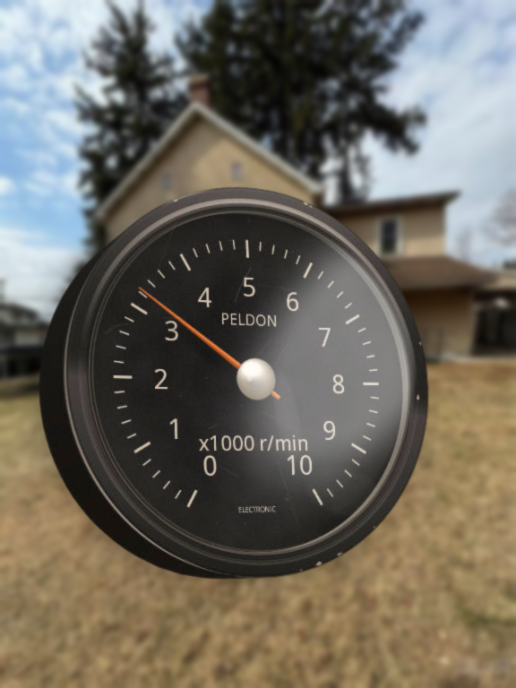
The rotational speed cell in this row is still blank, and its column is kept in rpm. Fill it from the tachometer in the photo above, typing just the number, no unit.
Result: 3200
